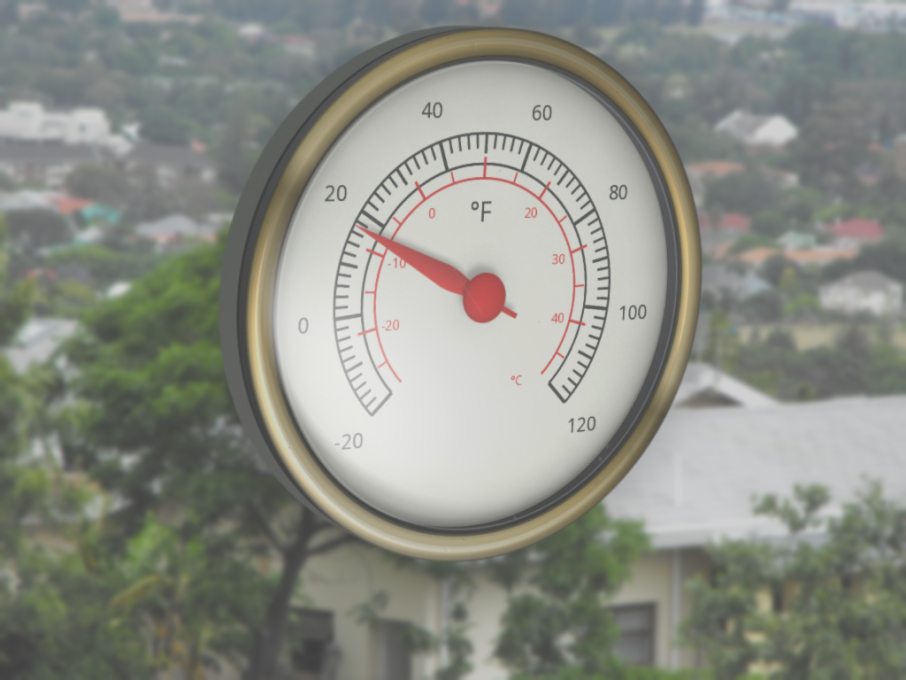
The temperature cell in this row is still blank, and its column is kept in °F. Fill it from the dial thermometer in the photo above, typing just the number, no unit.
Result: 17
